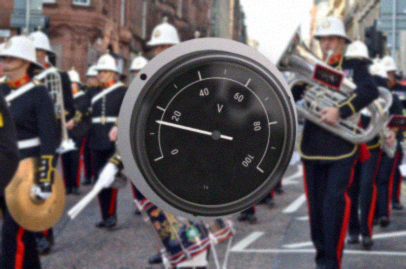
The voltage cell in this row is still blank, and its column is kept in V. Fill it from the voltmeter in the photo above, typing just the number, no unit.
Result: 15
